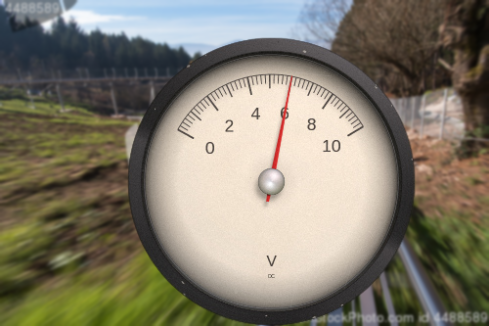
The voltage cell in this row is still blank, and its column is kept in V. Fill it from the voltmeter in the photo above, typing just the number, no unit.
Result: 6
